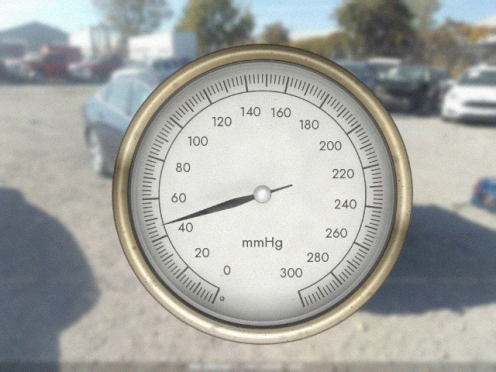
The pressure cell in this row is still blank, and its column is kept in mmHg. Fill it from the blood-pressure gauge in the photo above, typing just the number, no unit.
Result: 46
